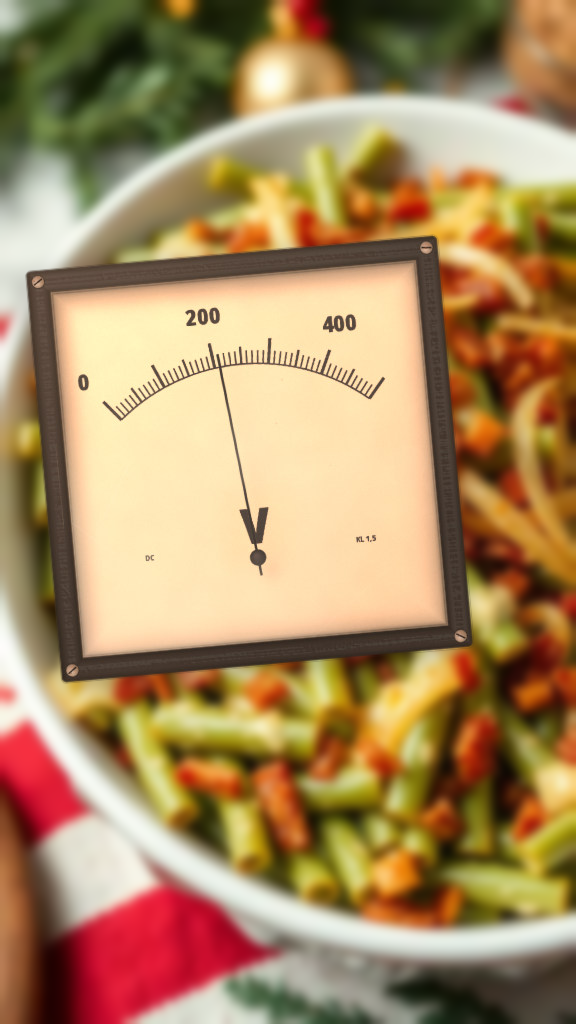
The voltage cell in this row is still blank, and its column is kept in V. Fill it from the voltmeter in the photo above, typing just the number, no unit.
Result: 210
